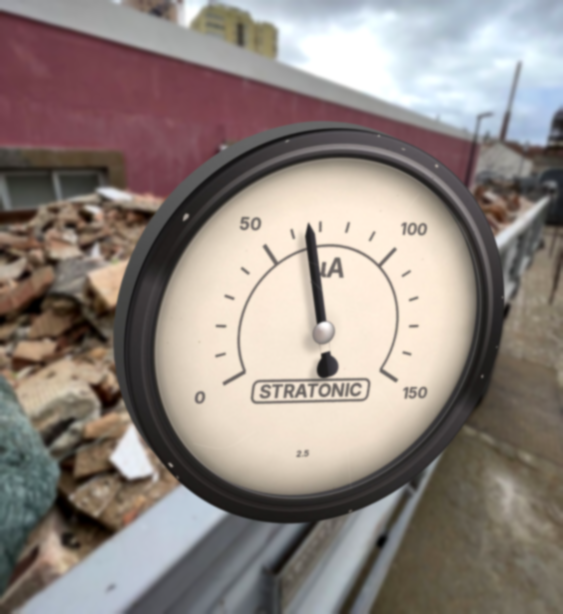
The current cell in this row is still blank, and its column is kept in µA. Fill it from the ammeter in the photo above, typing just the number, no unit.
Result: 65
